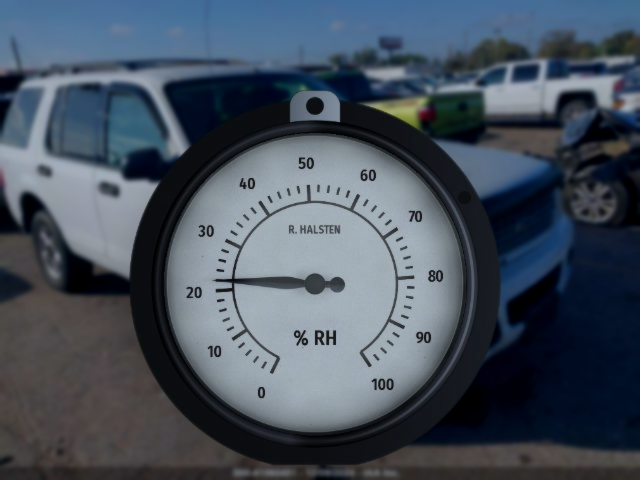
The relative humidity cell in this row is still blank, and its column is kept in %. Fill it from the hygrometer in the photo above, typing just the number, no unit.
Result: 22
